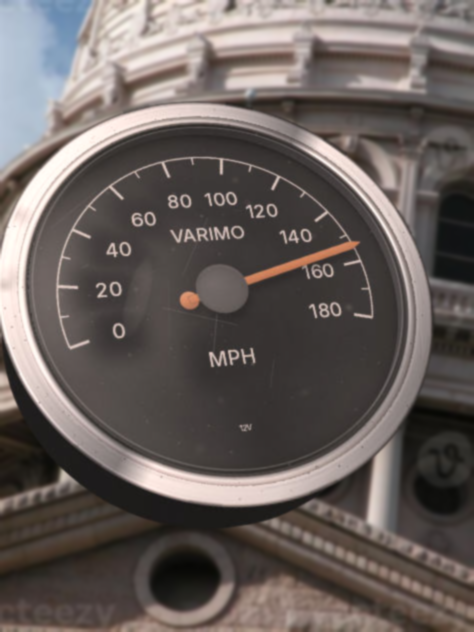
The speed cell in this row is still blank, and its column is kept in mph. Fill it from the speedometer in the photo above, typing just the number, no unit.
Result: 155
